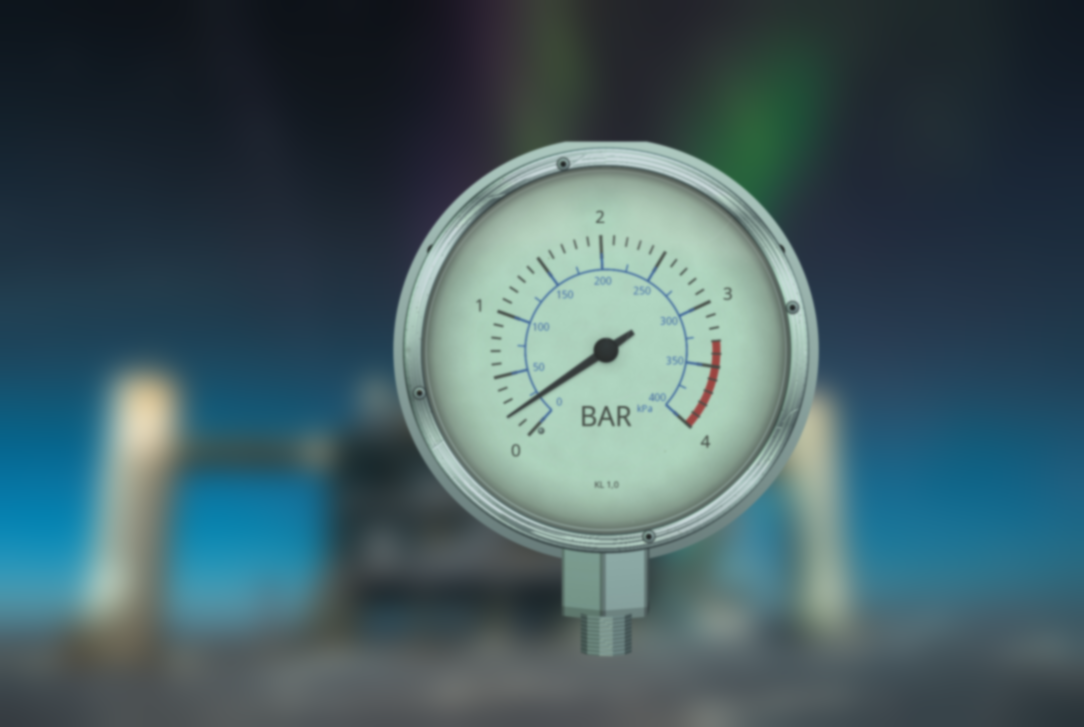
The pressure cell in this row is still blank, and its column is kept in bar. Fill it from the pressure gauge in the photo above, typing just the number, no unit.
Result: 0.2
